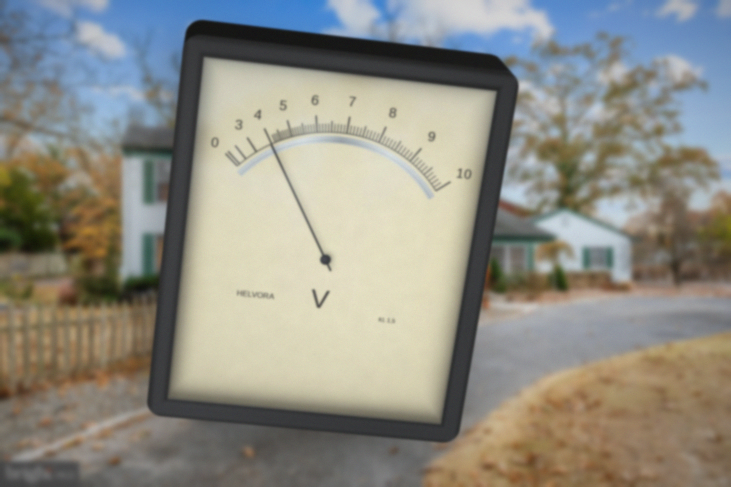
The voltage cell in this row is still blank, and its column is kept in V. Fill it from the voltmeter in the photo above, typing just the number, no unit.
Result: 4
